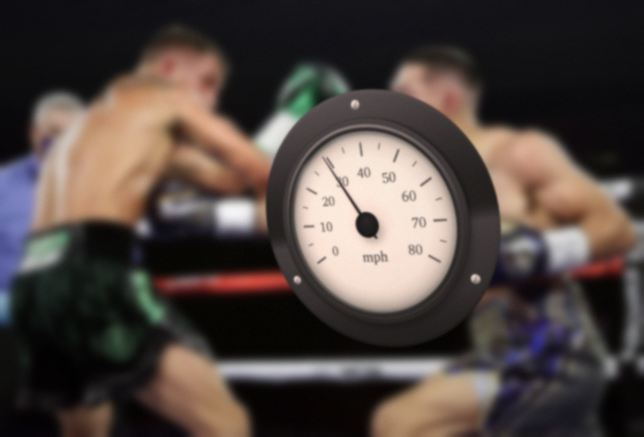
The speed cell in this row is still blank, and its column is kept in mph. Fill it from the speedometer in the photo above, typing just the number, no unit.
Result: 30
